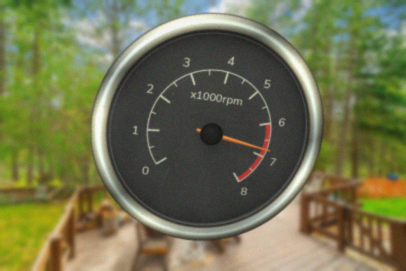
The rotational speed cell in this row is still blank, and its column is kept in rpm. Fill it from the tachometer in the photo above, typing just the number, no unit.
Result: 6750
